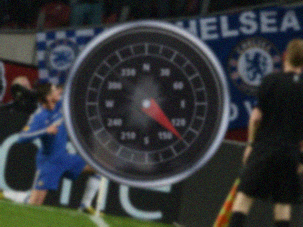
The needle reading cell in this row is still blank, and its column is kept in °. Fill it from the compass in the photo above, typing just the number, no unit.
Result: 135
